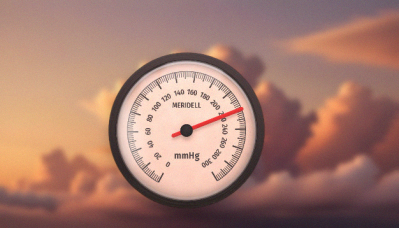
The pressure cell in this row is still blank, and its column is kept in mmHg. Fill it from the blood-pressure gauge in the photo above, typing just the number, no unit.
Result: 220
